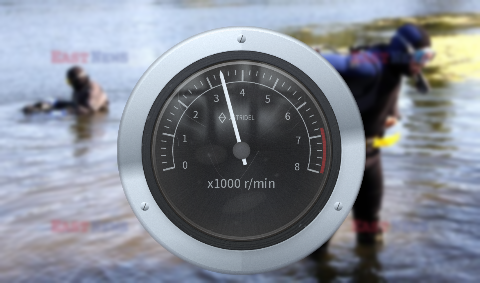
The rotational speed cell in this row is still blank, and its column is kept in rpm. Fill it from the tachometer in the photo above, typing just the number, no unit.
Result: 3400
